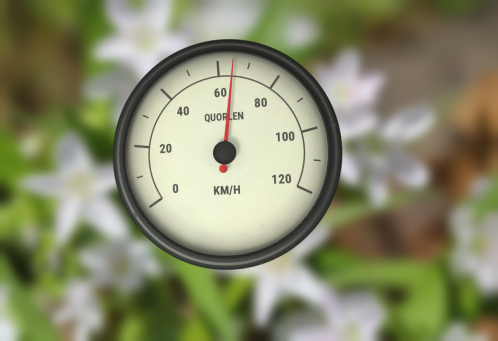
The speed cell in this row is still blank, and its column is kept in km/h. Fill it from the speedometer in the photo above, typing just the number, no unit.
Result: 65
